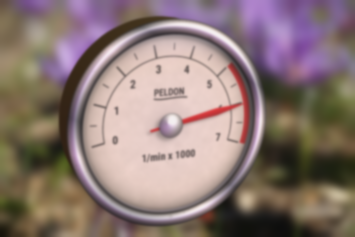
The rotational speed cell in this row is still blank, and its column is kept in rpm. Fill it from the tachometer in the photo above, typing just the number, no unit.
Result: 6000
